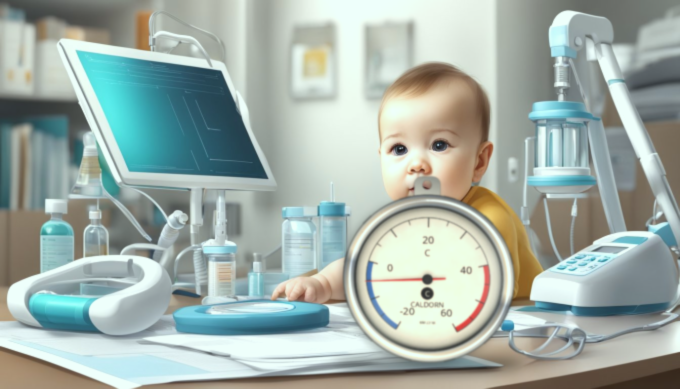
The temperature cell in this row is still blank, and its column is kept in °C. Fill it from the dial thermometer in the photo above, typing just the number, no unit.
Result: -5
